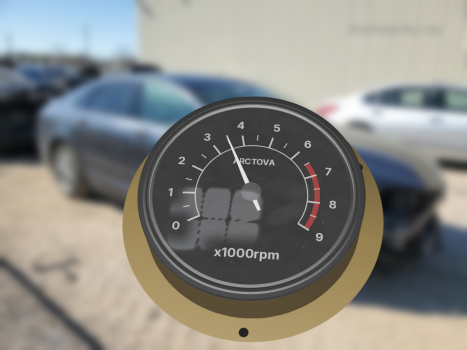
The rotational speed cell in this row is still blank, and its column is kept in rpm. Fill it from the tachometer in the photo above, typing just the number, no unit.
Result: 3500
